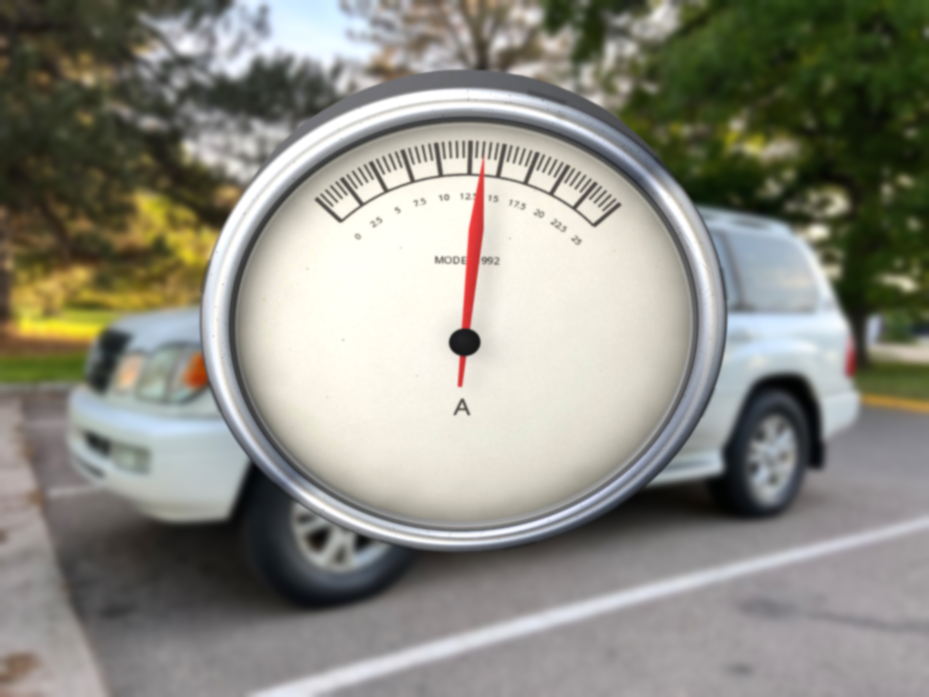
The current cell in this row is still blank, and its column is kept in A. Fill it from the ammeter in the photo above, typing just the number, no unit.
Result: 13.5
